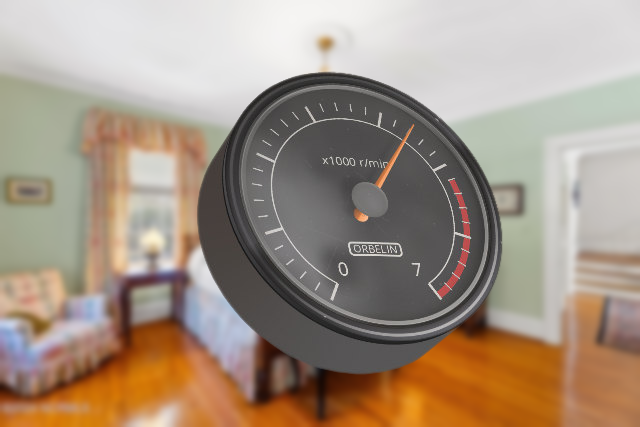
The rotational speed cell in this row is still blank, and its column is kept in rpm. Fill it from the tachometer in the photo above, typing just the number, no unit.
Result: 4400
